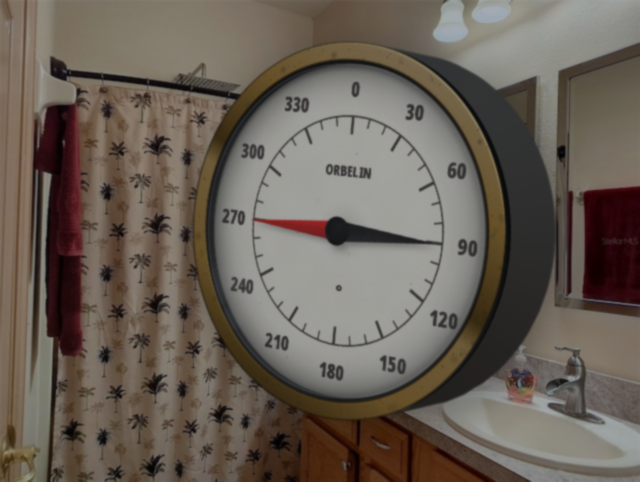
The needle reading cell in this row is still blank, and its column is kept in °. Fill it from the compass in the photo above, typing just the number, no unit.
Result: 270
